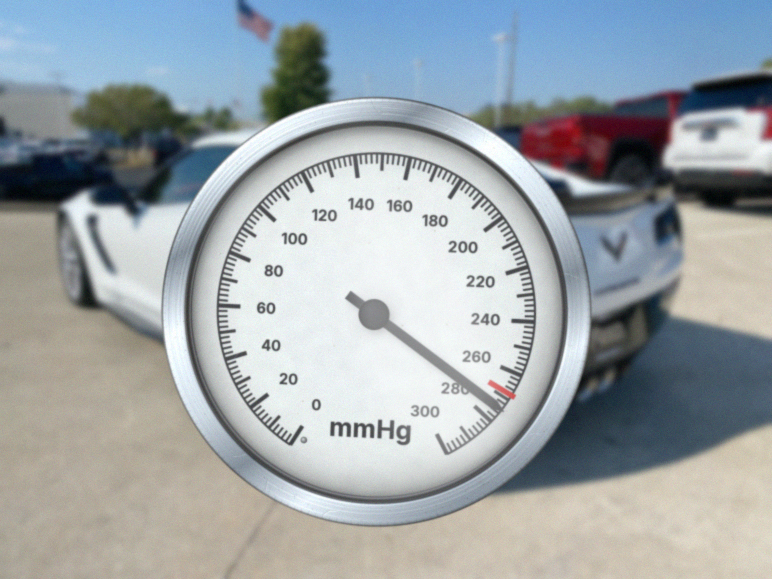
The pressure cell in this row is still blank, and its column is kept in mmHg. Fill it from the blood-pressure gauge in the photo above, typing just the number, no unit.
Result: 274
